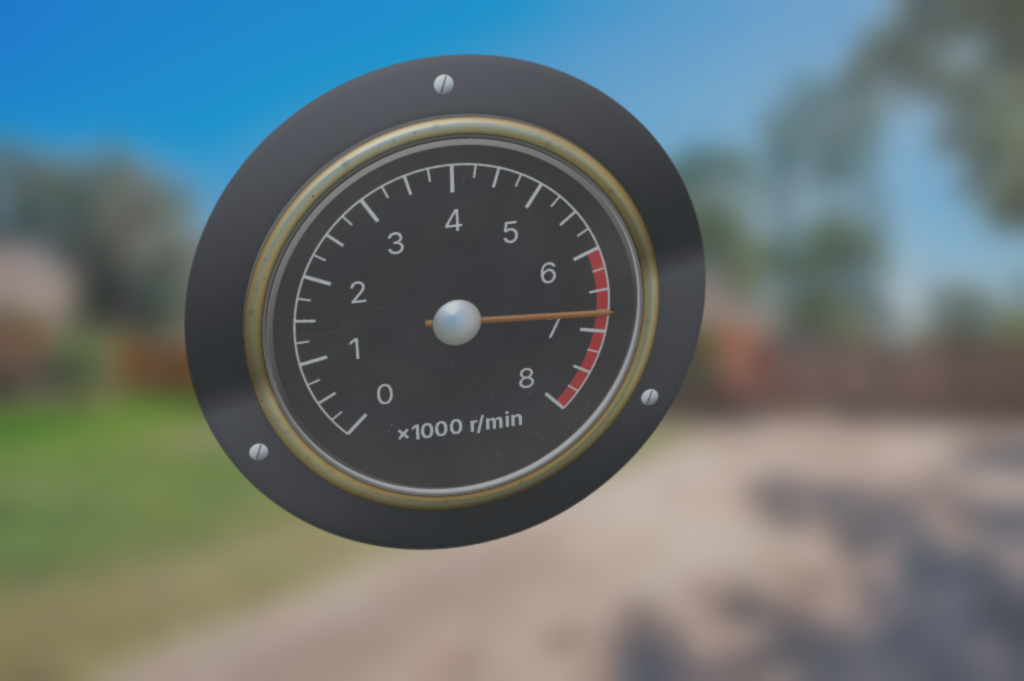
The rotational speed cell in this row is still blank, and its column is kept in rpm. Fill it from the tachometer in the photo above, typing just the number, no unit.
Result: 6750
